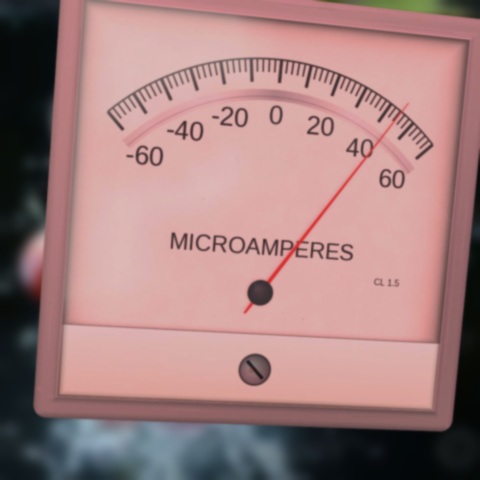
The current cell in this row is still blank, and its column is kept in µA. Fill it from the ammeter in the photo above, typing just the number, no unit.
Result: 44
